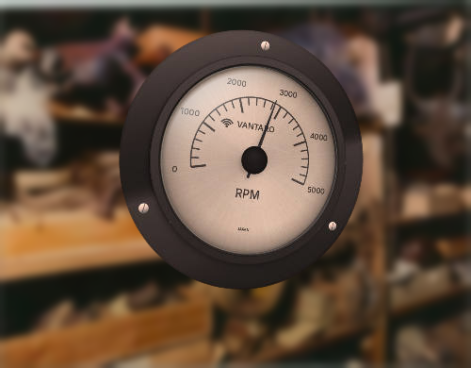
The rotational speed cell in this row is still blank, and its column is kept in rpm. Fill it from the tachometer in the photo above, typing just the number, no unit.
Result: 2800
